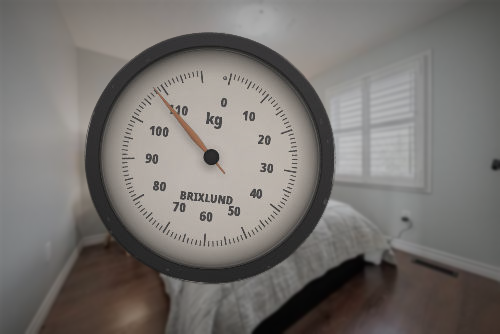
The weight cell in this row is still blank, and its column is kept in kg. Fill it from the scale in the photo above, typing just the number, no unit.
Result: 108
